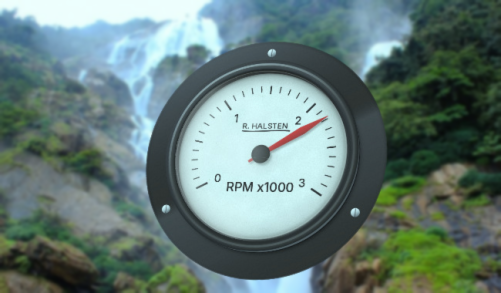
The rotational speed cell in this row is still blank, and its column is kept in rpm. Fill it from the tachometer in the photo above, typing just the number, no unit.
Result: 2200
